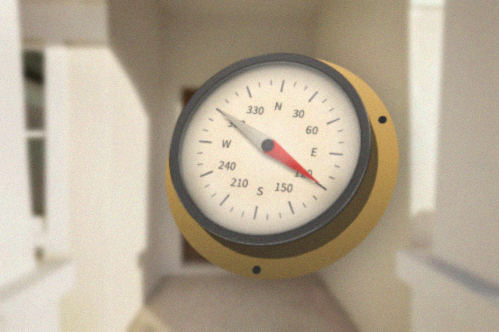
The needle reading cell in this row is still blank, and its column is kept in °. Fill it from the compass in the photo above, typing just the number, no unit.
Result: 120
